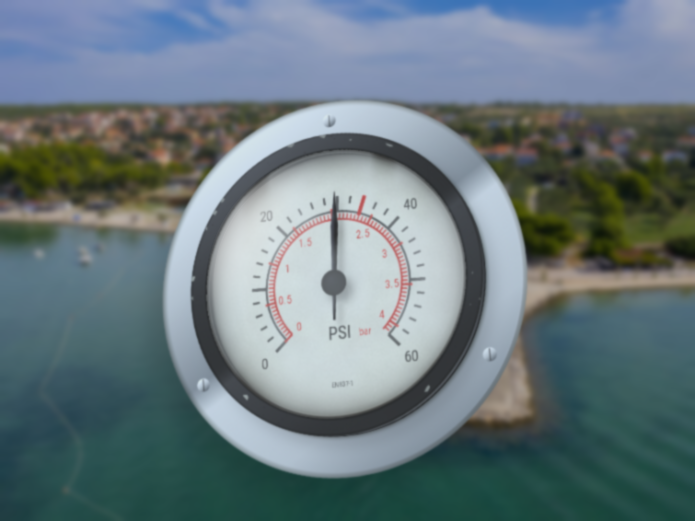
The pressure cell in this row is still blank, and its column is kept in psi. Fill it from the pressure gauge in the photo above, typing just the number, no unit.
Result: 30
